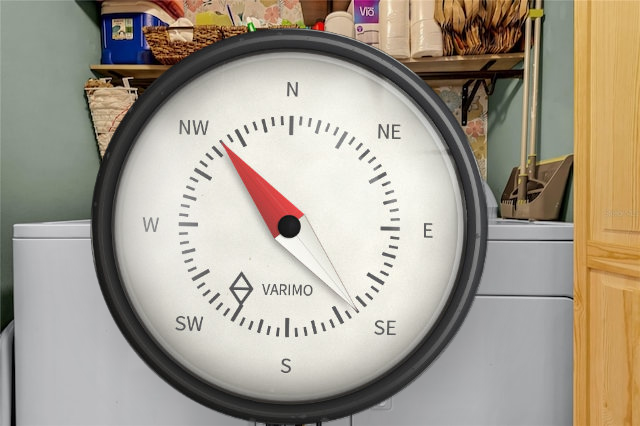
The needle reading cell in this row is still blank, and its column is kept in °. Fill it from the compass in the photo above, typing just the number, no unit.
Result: 320
